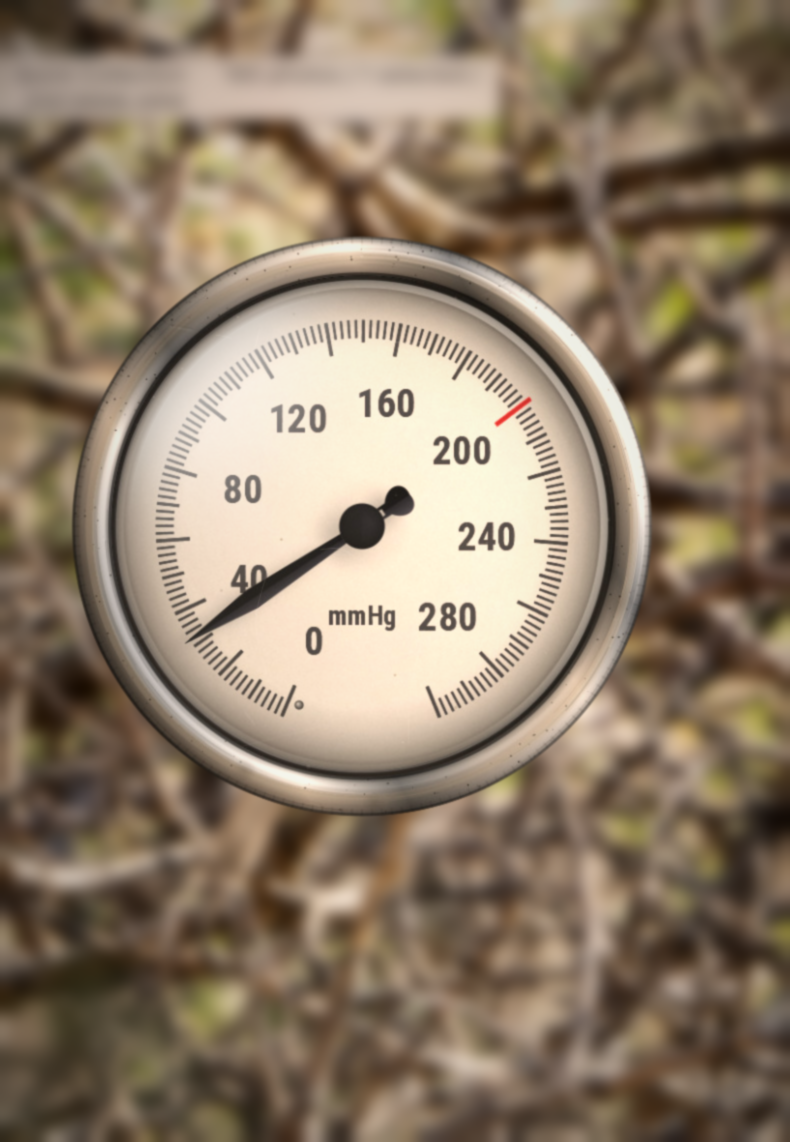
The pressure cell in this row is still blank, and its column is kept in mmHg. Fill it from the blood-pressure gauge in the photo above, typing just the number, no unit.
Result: 32
